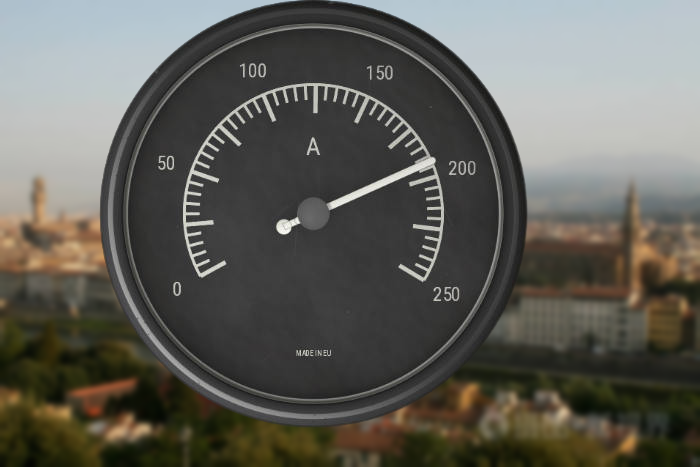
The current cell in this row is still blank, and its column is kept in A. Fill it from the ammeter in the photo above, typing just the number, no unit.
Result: 192.5
